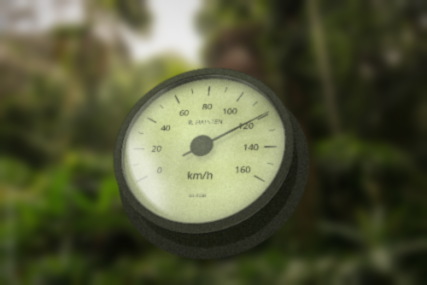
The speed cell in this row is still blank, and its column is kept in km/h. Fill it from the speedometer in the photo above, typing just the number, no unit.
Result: 120
